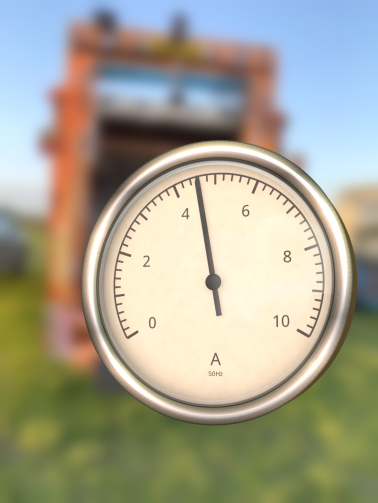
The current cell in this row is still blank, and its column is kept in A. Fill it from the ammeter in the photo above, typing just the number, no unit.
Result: 4.6
